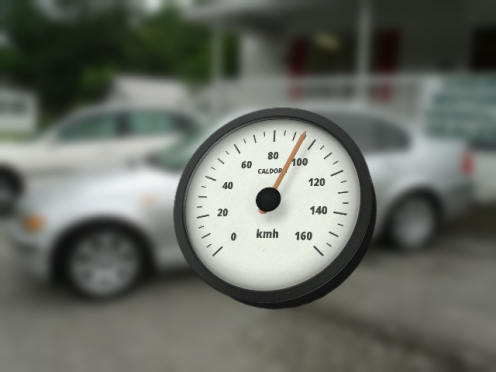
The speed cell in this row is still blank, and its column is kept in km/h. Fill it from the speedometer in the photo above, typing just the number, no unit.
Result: 95
